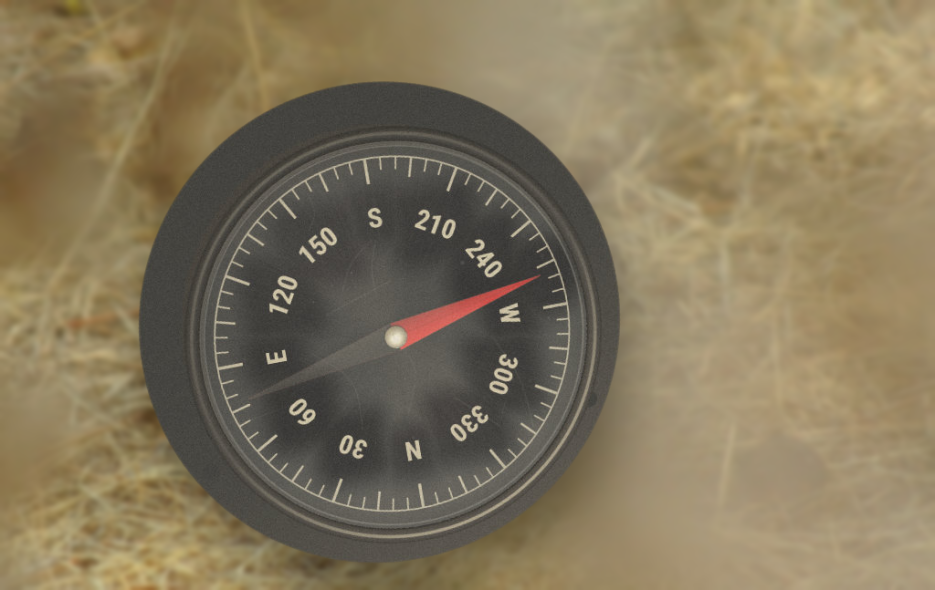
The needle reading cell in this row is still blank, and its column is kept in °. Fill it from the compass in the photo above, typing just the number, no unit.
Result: 257.5
